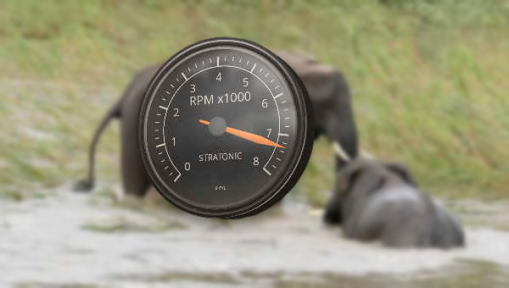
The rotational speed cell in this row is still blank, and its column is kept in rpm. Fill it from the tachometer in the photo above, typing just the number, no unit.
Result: 7300
